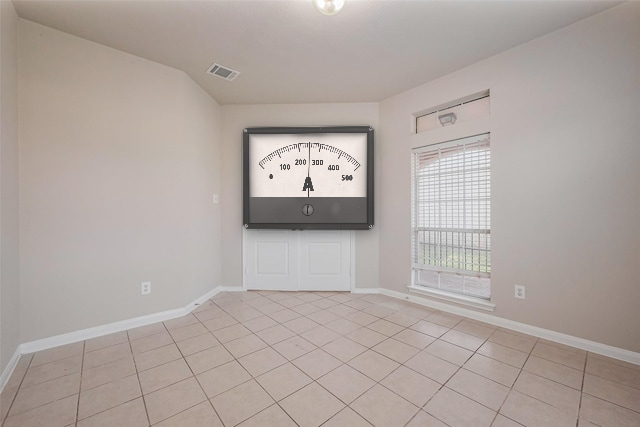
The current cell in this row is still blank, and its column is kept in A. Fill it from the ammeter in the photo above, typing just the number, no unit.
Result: 250
